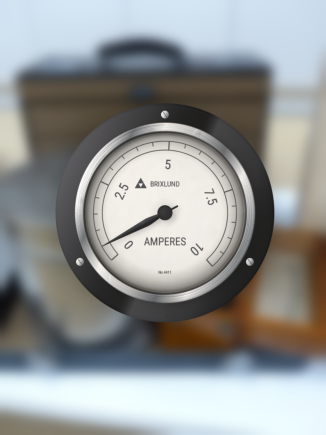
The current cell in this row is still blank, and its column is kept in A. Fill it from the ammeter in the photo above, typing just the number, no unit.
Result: 0.5
